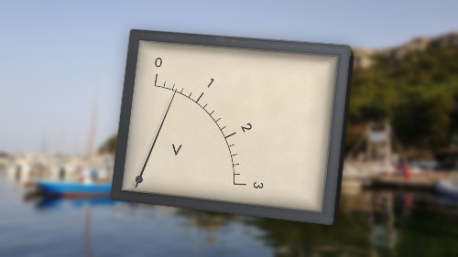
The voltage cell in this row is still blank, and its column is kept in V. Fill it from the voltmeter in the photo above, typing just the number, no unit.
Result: 0.5
